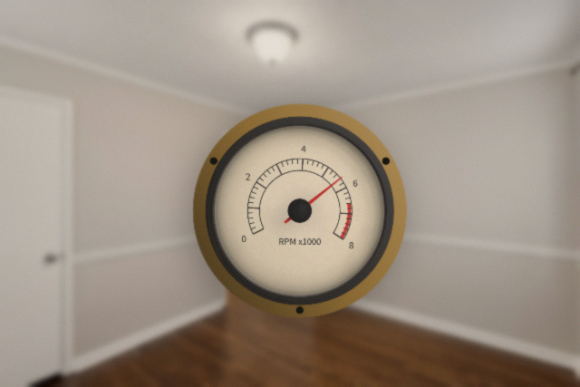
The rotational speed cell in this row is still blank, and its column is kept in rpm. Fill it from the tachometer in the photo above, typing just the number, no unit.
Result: 5600
